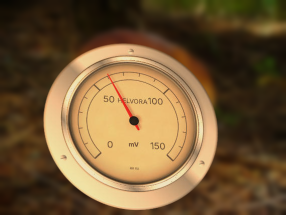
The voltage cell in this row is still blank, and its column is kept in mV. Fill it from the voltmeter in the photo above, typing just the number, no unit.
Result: 60
